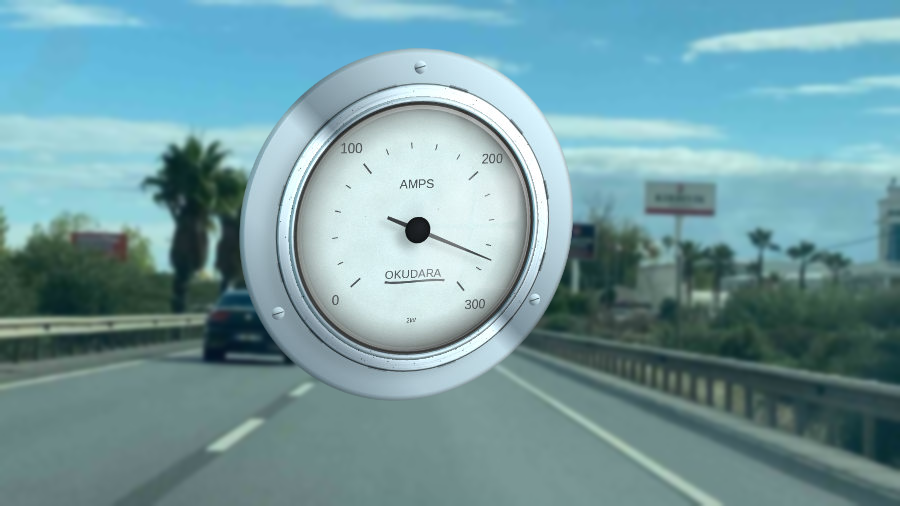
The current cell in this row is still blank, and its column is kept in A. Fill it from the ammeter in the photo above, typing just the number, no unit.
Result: 270
